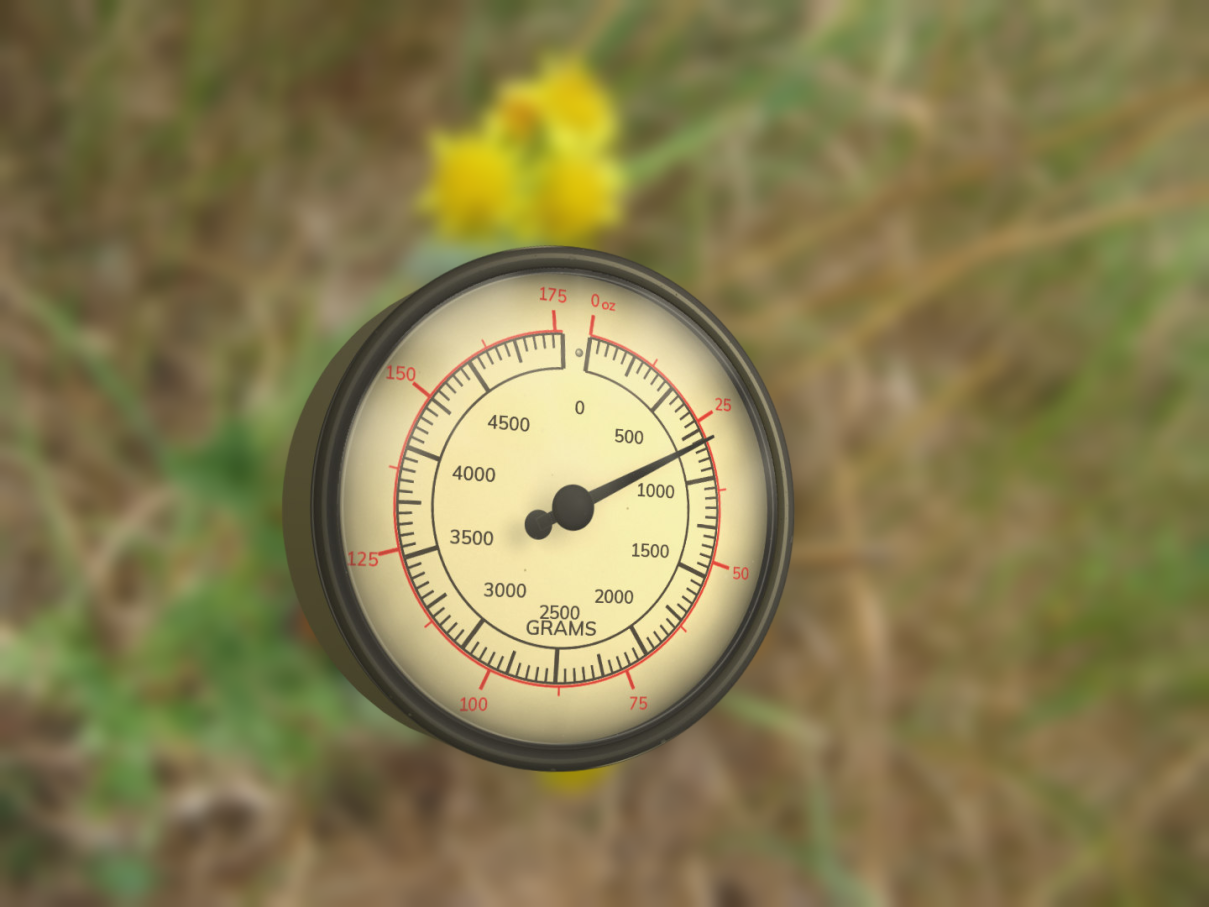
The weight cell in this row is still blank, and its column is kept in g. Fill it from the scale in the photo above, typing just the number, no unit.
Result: 800
